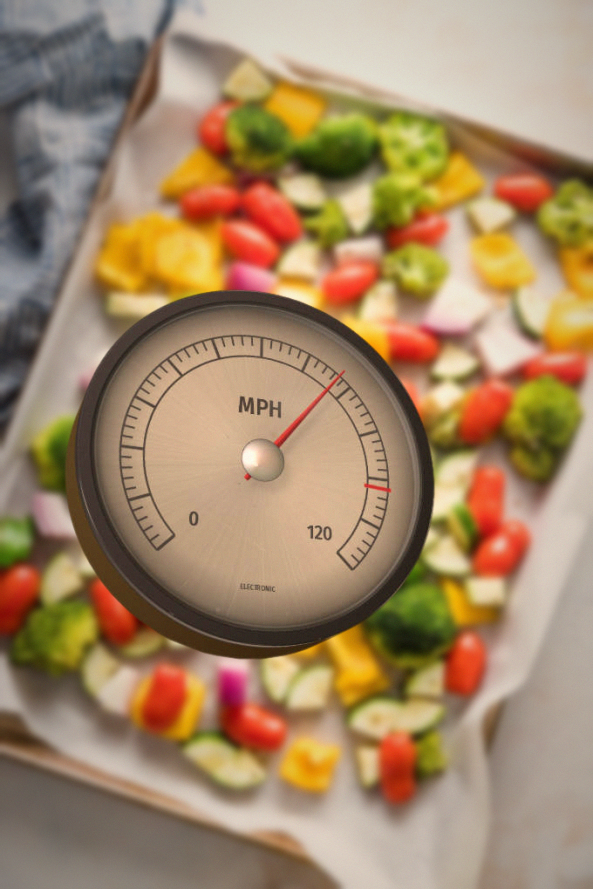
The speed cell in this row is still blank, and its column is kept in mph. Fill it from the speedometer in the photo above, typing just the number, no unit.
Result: 77
